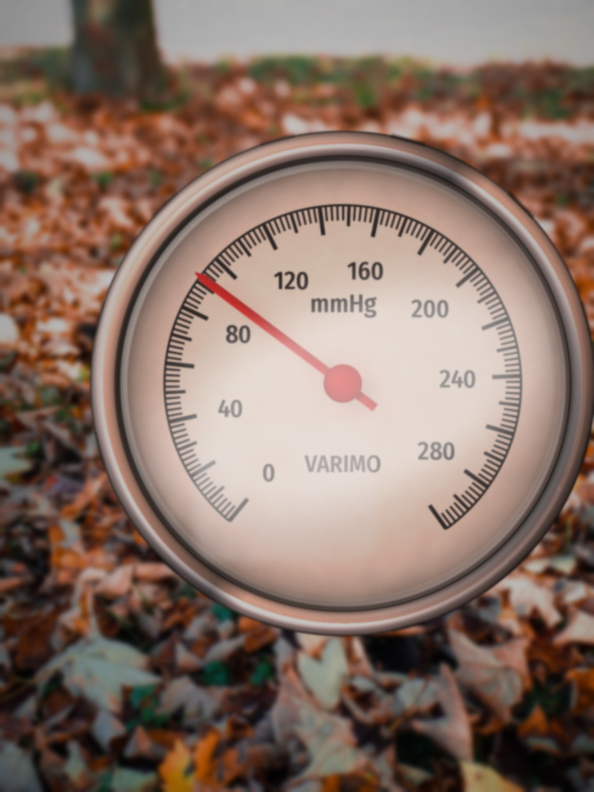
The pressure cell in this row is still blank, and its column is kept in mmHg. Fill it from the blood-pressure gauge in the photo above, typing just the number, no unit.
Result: 92
